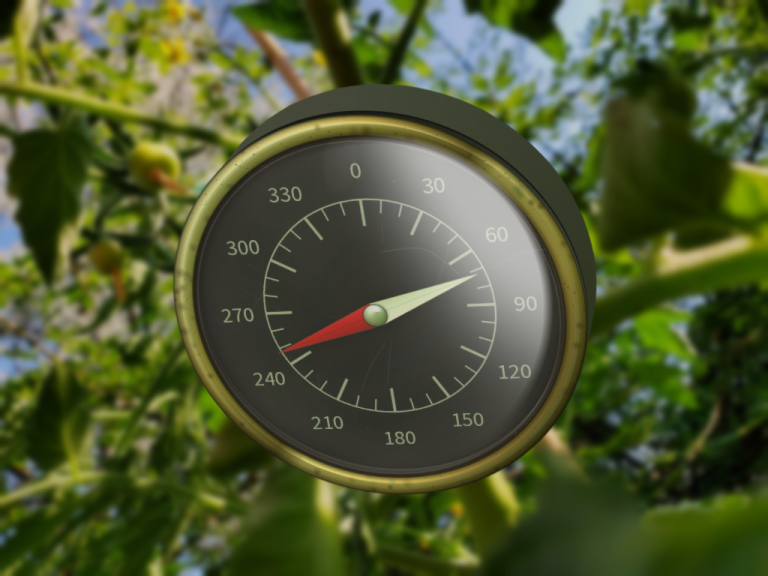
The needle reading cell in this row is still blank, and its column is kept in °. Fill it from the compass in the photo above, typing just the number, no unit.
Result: 250
